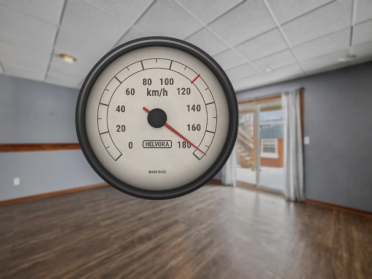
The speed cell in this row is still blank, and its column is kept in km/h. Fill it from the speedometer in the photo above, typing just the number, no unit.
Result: 175
